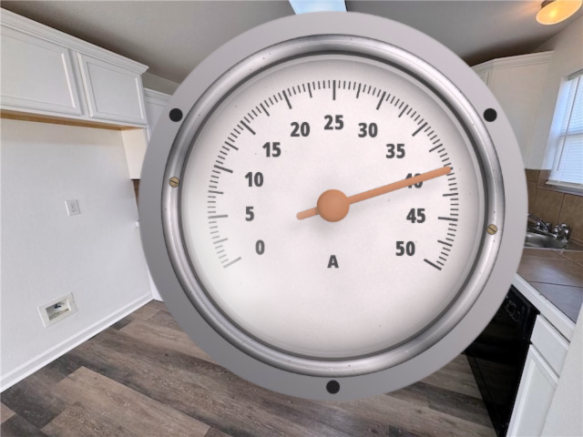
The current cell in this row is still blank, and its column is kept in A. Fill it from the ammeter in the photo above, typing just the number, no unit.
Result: 40
